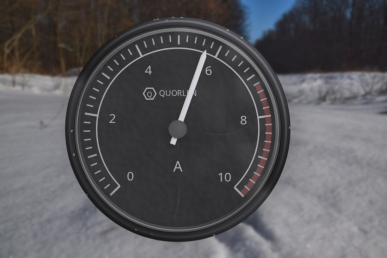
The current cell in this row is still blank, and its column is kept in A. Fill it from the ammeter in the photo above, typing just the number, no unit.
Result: 5.7
